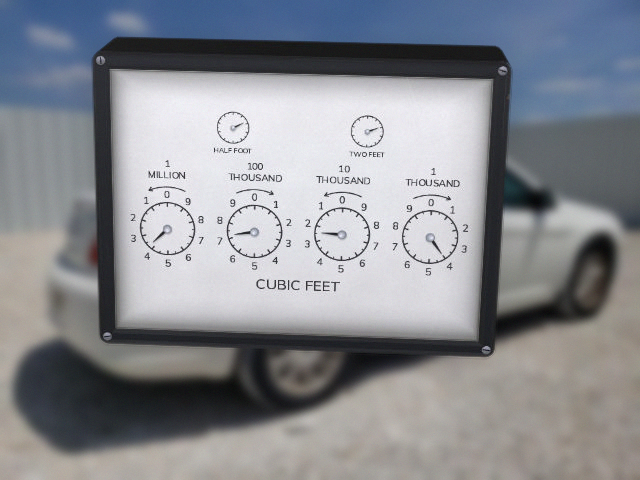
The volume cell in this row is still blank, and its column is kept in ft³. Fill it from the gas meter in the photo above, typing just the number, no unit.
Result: 372400
